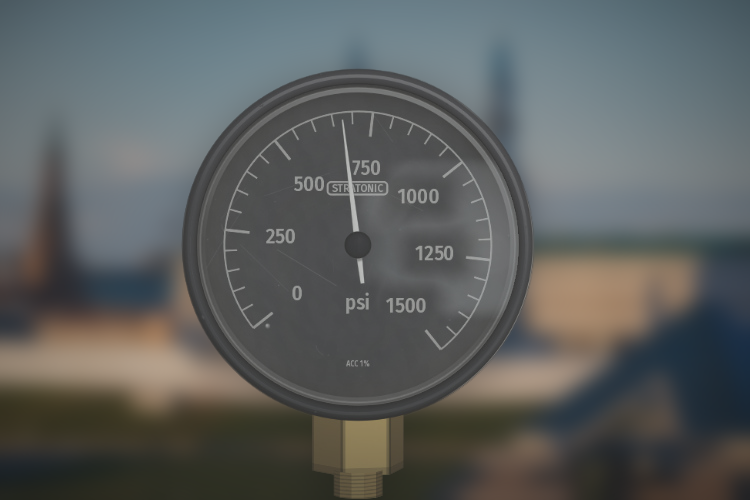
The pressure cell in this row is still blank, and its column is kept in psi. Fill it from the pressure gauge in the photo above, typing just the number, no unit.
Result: 675
